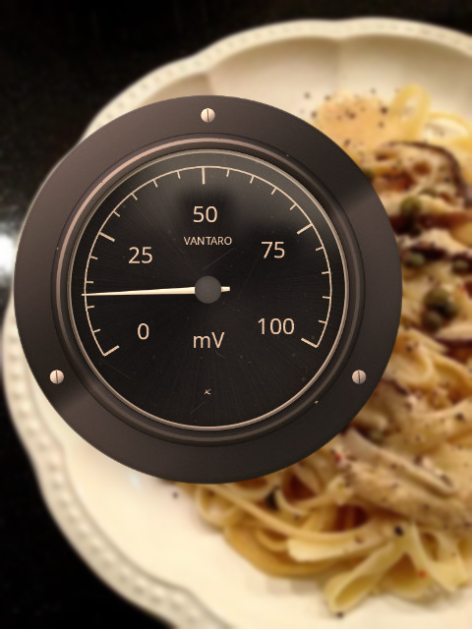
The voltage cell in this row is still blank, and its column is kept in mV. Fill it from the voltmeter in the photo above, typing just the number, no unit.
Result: 12.5
